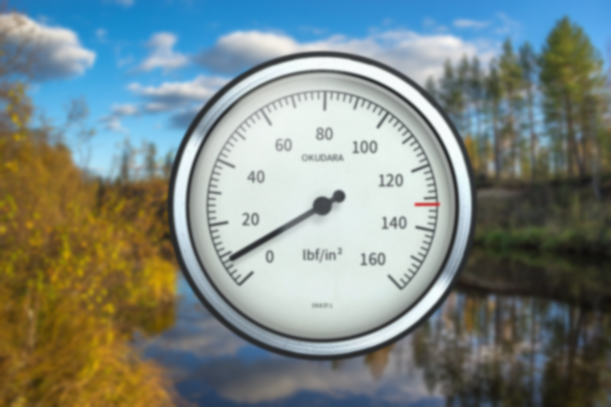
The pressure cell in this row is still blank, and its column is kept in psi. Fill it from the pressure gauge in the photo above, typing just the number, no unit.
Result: 8
